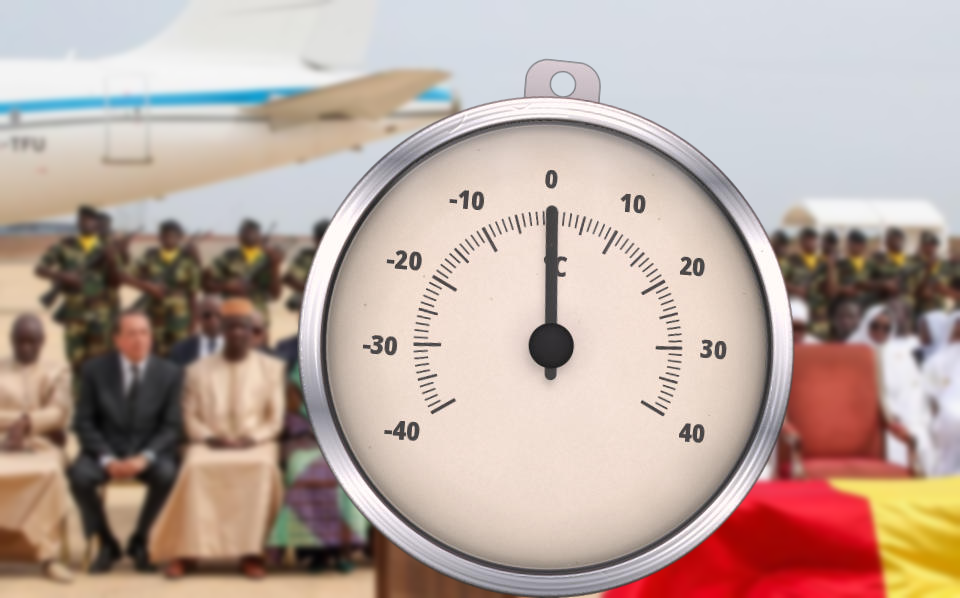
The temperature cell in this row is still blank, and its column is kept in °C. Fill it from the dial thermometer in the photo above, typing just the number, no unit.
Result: 0
